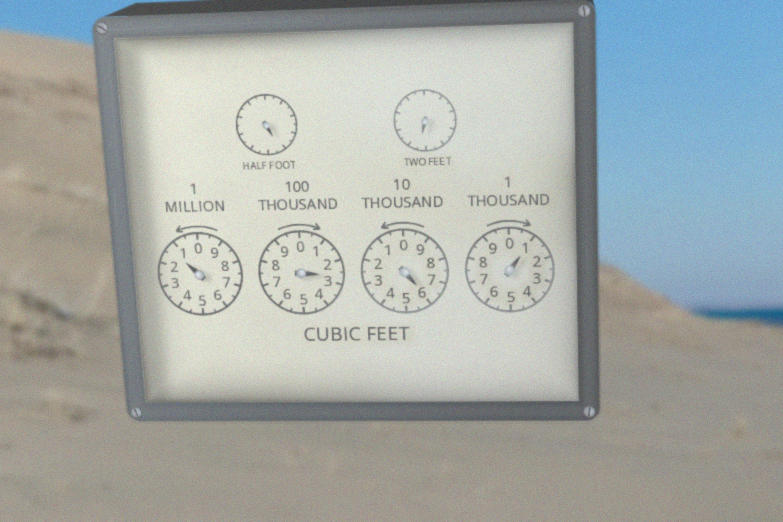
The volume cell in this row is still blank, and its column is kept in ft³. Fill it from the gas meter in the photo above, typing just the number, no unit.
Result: 126100
